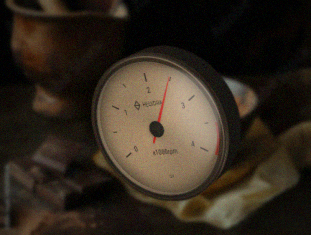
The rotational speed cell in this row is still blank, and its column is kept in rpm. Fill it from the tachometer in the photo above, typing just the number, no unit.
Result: 2500
